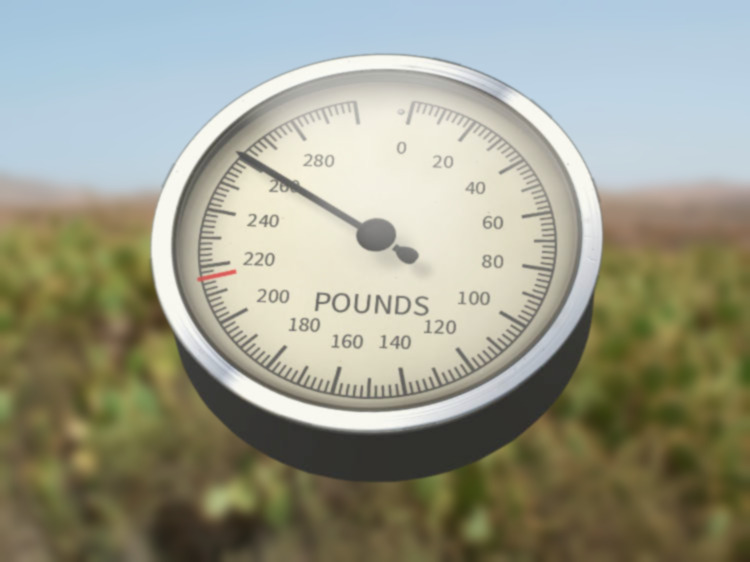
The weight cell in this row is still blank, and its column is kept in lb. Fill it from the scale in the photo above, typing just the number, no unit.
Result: 260
